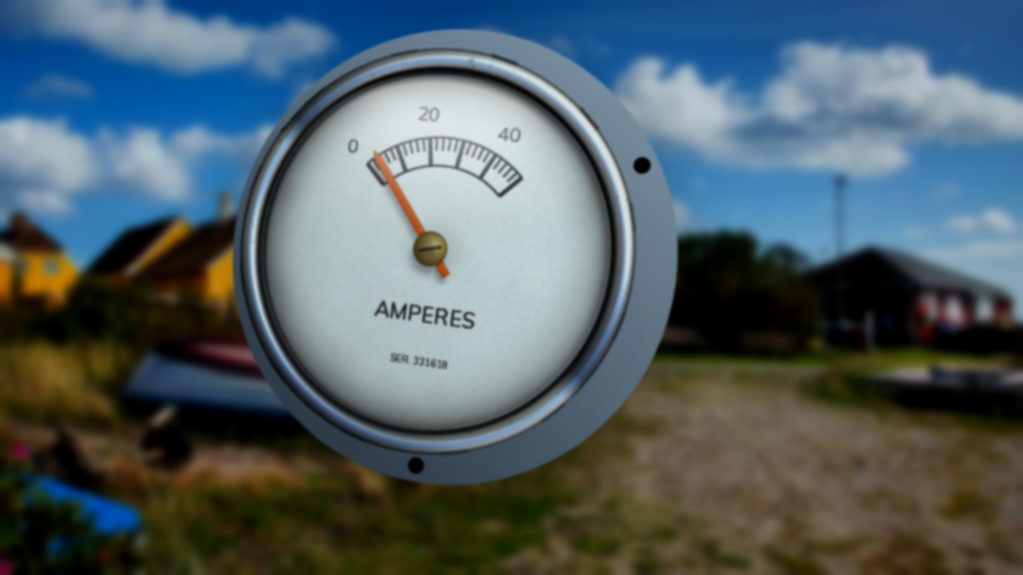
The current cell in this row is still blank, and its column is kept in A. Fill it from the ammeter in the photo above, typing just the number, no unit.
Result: 4
